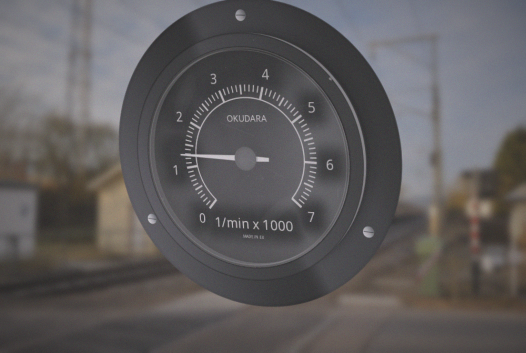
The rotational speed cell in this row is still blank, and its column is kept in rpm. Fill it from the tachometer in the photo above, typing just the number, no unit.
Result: 1300
